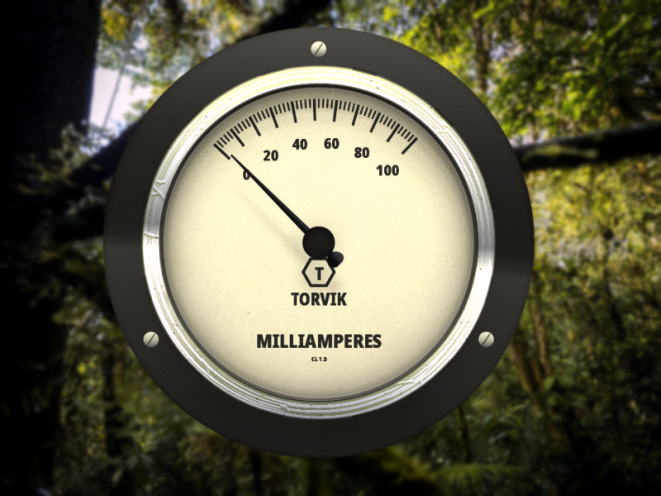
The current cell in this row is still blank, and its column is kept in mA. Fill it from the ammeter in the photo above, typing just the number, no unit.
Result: 2
